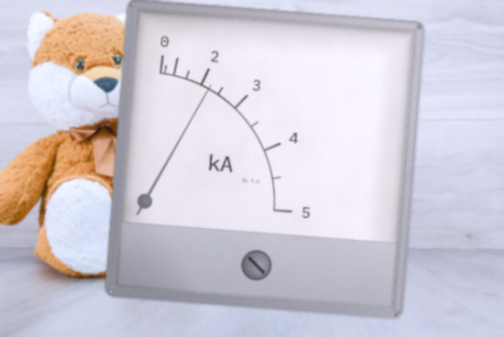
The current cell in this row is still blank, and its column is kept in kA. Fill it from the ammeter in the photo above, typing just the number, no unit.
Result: 2.25
